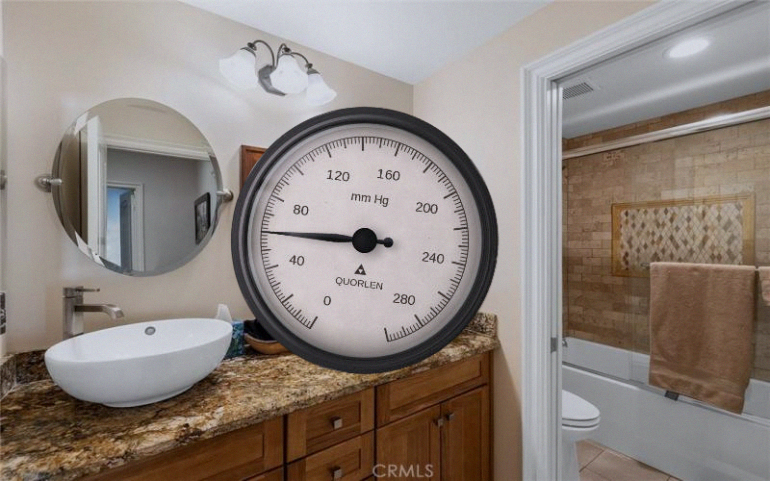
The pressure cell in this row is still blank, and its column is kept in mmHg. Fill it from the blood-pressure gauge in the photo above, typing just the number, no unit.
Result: 60
